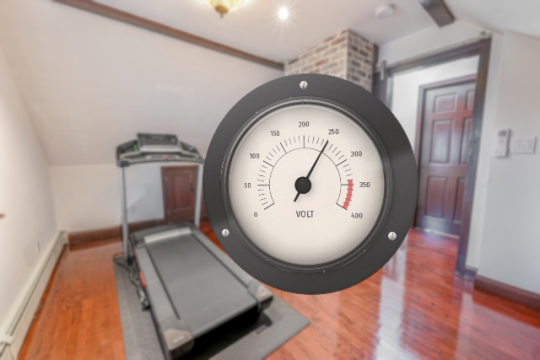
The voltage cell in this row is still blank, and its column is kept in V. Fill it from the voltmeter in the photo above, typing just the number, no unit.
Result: 250
